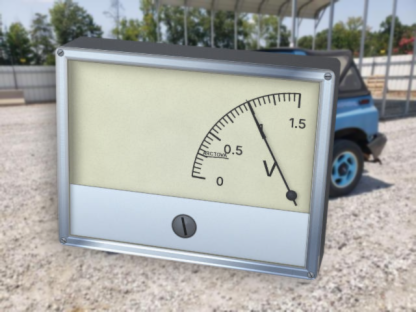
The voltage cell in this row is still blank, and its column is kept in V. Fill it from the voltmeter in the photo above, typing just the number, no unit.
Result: 1
